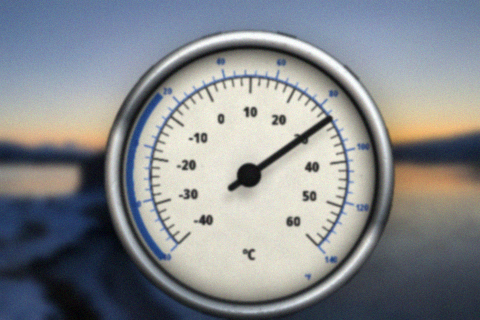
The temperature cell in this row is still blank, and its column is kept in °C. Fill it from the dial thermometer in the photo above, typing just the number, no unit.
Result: 30
